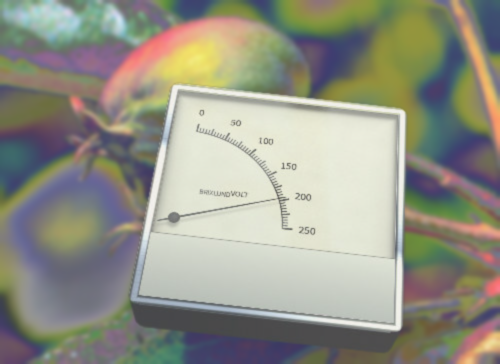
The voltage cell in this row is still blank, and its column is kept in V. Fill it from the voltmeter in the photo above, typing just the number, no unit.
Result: 200
